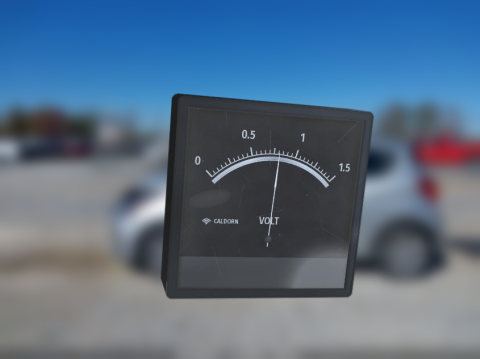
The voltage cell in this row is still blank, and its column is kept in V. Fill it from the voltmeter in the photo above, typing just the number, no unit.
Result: 0.8
